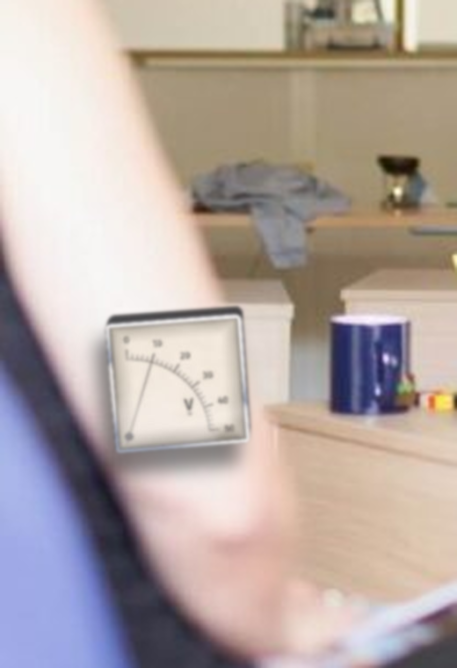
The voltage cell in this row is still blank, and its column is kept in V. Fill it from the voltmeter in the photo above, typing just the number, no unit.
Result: 10
